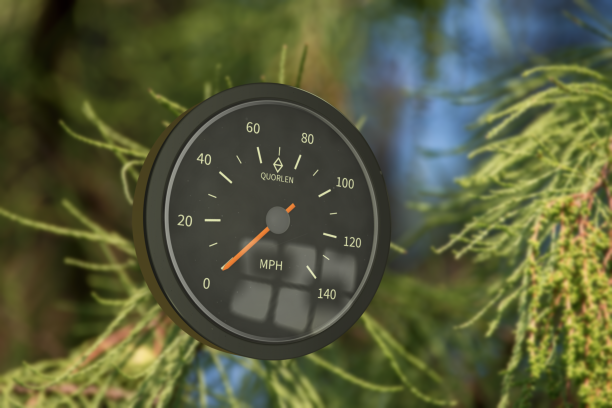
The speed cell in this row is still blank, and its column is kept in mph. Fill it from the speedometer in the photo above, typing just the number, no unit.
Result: 0
